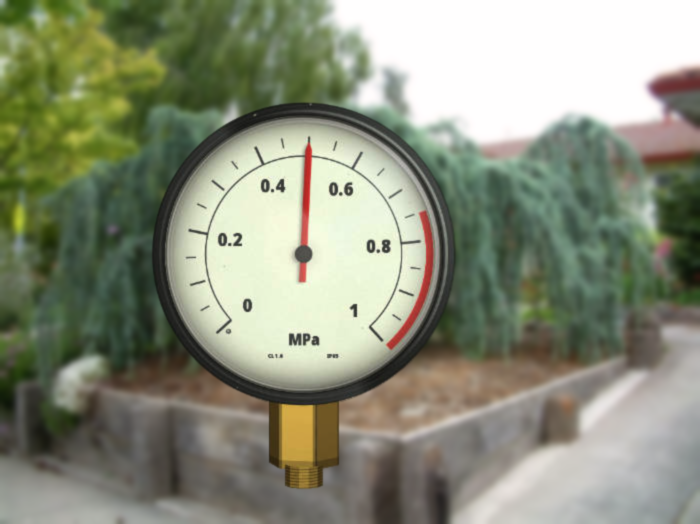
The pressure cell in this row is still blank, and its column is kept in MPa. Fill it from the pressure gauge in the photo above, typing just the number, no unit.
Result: 0.5
